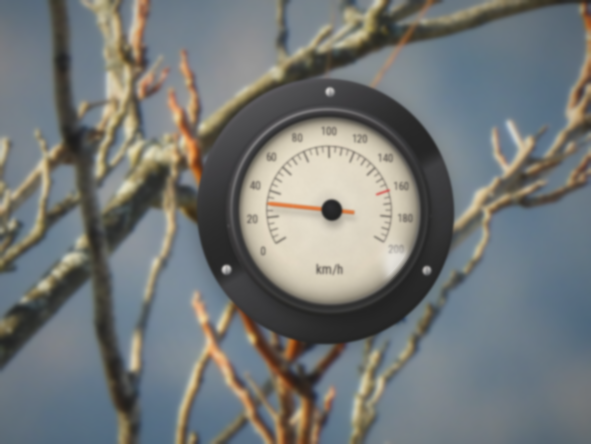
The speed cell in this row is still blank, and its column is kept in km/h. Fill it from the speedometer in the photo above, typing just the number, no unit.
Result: 30
